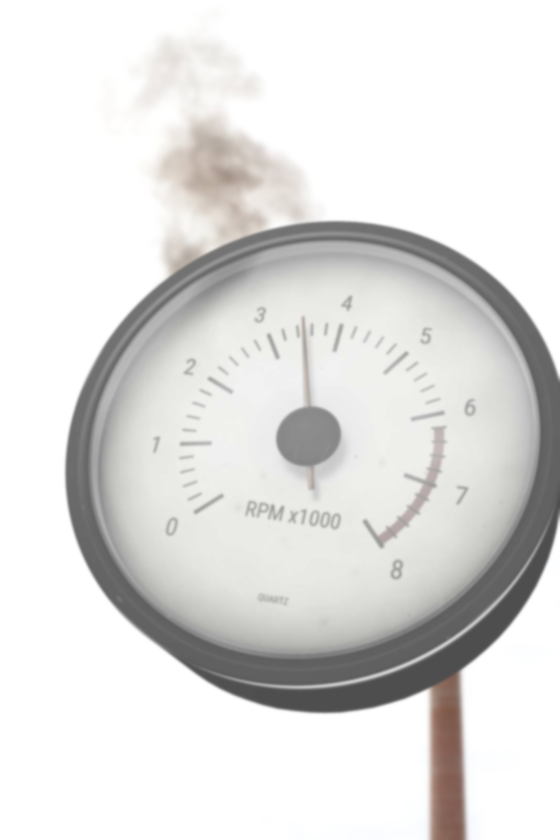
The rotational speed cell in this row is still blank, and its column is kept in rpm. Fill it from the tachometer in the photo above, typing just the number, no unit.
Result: 3500
